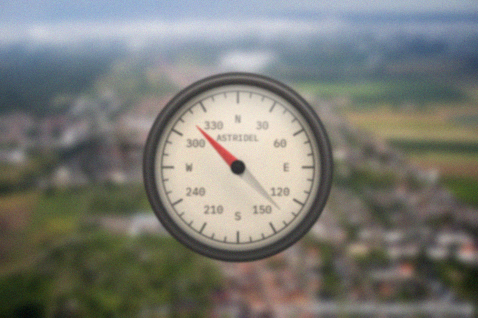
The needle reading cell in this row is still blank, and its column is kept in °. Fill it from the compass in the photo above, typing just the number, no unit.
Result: 315
